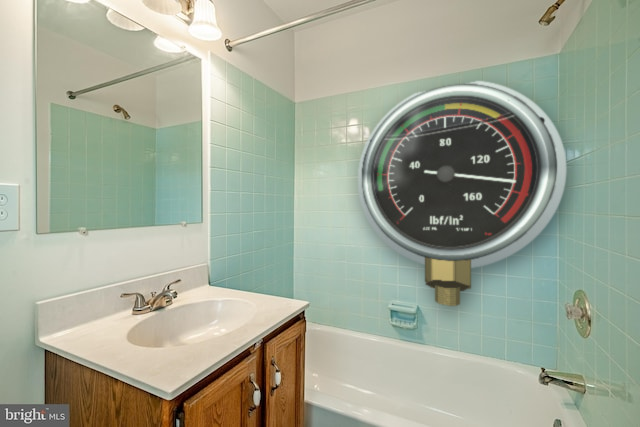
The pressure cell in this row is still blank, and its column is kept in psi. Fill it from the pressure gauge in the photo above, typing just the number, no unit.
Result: 140
